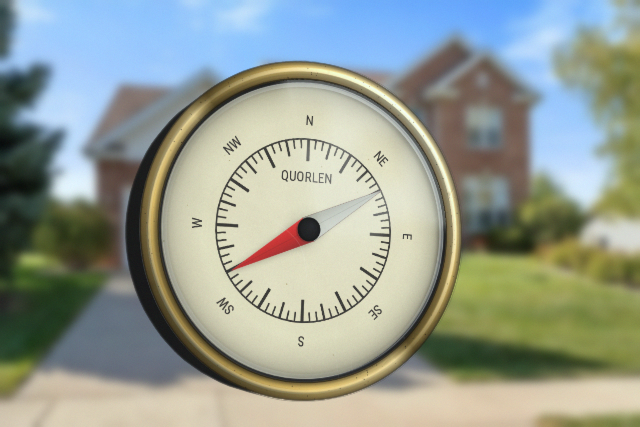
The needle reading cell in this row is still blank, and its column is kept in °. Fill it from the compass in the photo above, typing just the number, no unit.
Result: 240
